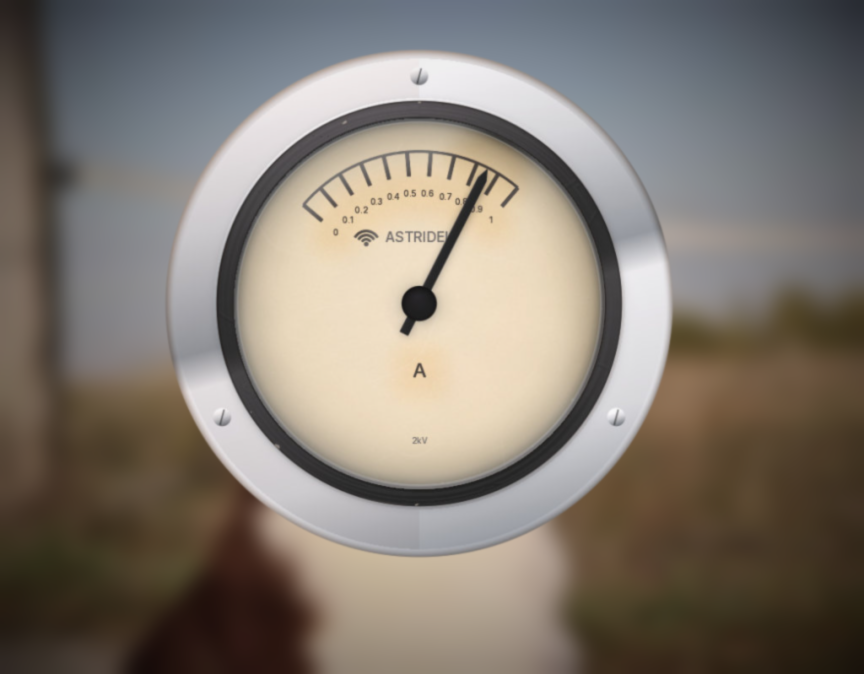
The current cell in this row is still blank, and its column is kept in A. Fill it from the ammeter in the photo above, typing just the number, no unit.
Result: 0.85
